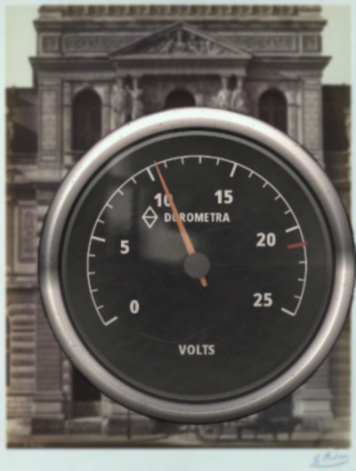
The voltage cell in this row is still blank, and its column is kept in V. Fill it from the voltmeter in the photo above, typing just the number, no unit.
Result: 10.5
